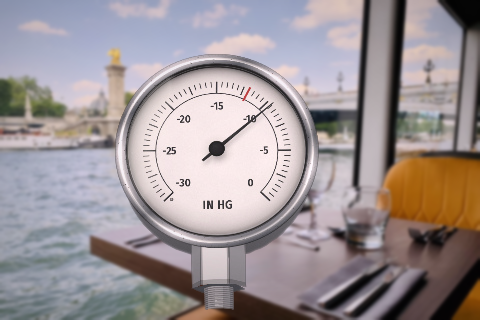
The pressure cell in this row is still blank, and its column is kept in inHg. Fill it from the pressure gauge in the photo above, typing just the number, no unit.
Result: -9.5
